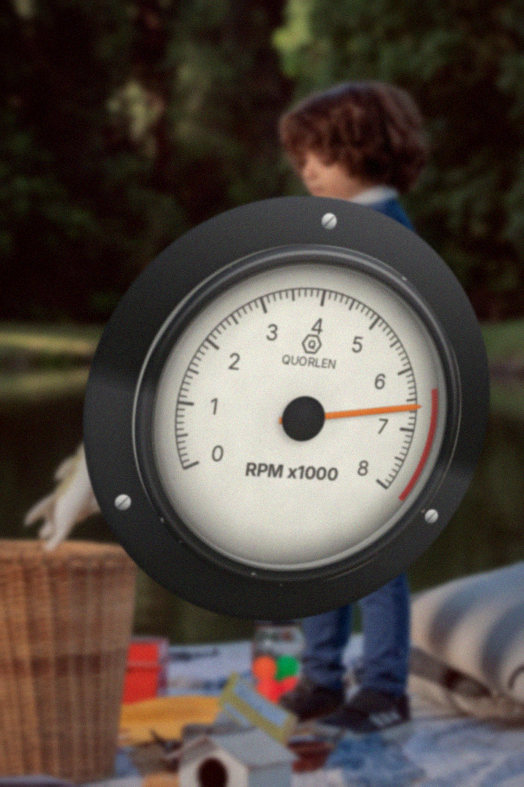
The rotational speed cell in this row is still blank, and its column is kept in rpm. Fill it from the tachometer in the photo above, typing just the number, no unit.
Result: 6600
